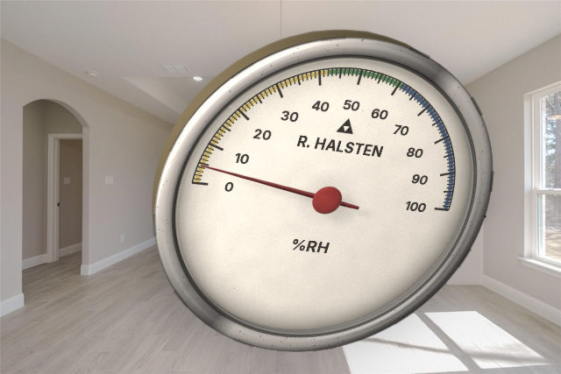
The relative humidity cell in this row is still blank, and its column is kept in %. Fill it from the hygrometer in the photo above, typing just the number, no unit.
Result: 5
